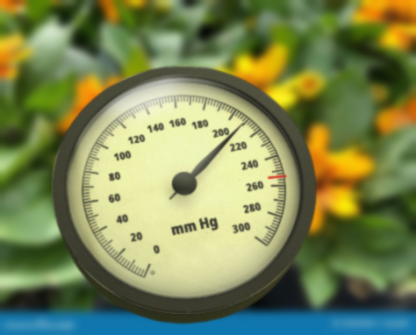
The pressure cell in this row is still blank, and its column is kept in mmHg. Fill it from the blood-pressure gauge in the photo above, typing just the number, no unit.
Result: 210
